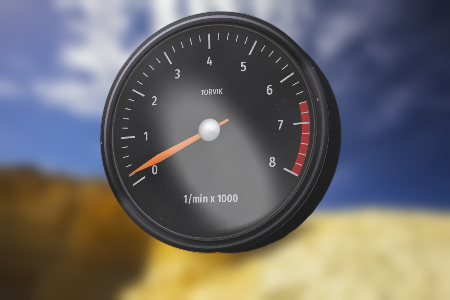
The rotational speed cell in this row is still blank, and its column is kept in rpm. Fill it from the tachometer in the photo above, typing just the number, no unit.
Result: 200
